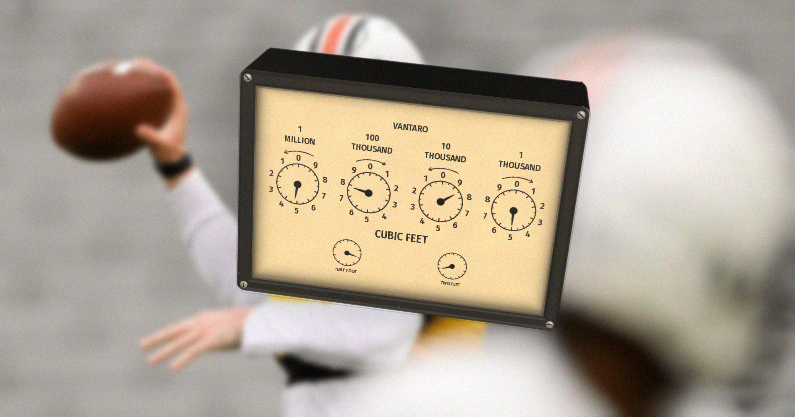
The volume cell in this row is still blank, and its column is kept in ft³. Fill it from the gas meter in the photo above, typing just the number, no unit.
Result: 478500
